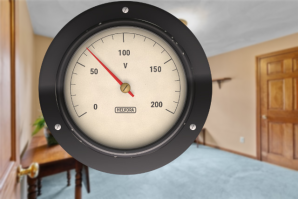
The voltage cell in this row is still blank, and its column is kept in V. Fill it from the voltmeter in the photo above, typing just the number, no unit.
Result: 65
